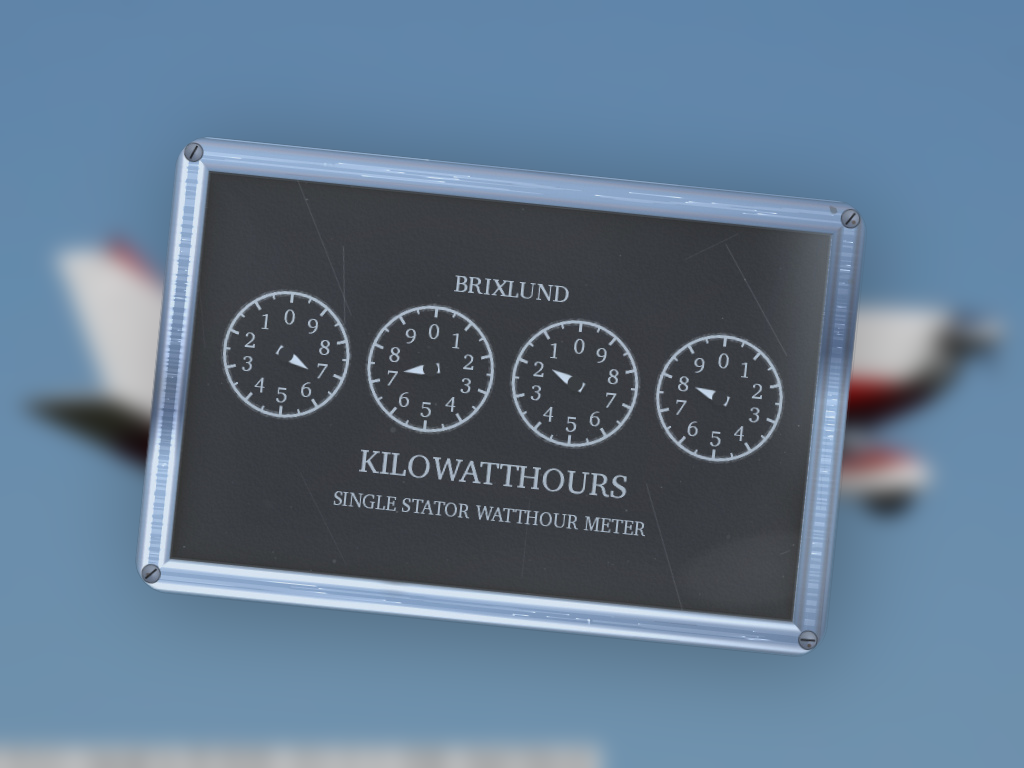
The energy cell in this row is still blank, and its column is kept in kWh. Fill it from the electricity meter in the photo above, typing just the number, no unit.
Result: 6718
